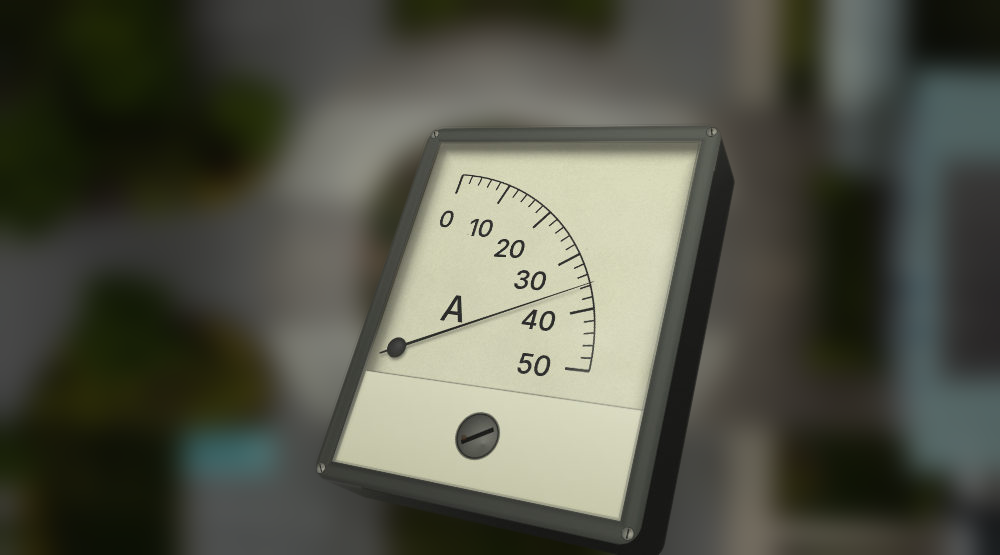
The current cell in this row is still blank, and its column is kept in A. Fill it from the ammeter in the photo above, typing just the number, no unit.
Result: 36
